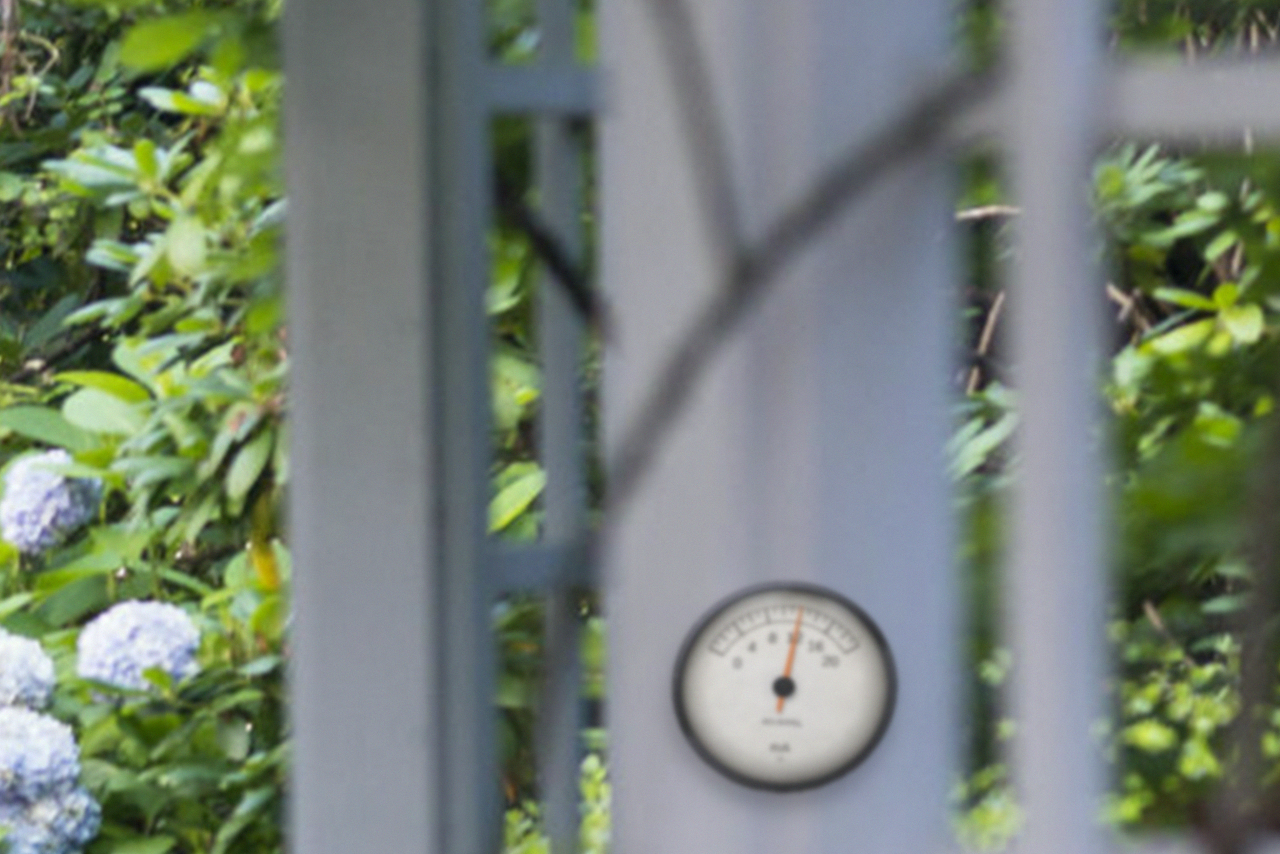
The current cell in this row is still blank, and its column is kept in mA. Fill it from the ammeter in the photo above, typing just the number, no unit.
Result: 12
